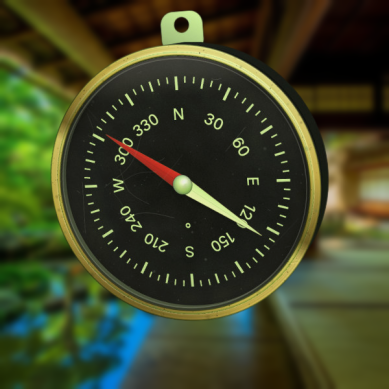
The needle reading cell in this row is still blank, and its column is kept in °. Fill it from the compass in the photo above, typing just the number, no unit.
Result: 305
